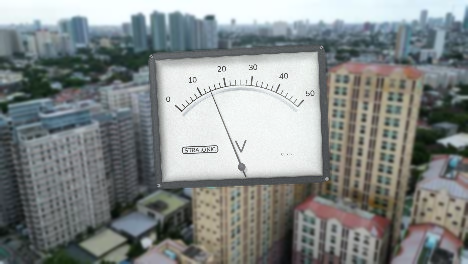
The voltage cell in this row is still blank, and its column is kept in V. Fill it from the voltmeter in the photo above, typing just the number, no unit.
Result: 14
